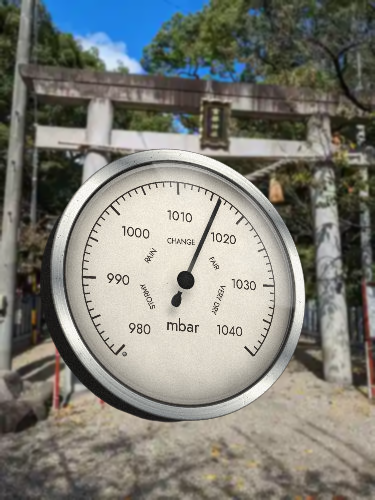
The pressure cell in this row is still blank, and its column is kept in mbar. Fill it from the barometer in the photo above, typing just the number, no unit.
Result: 1016
